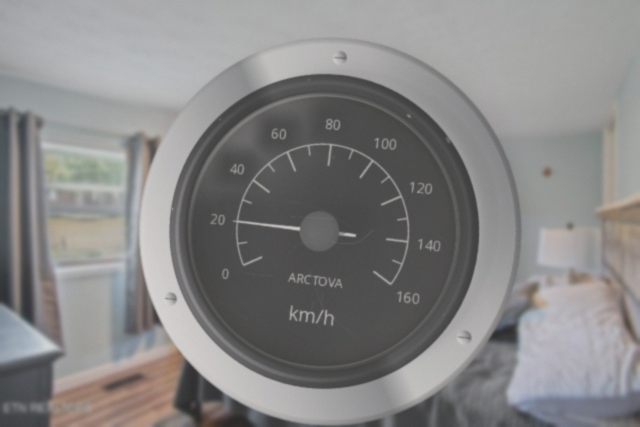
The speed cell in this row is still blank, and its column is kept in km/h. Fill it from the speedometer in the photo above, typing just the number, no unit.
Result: 20
